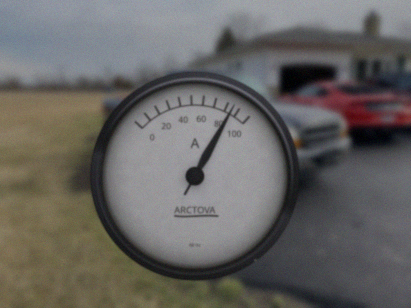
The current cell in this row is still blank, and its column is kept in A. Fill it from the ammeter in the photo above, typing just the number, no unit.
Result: 85
